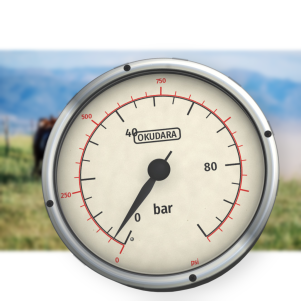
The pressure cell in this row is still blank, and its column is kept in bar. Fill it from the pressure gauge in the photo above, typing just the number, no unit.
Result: 2.5
